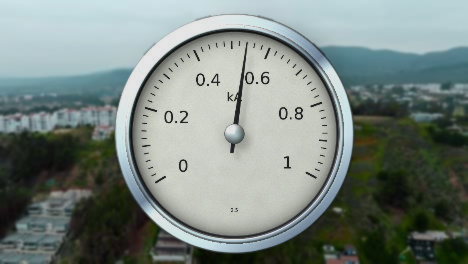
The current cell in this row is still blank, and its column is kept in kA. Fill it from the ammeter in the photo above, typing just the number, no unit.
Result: 0.54
